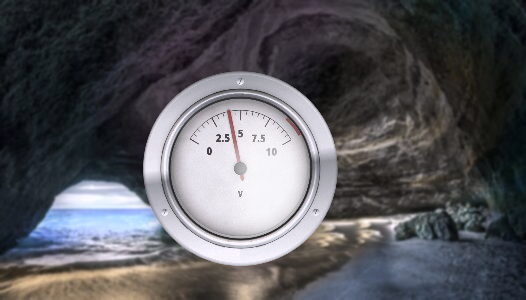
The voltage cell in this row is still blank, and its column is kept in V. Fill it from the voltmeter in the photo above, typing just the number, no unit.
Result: 4
